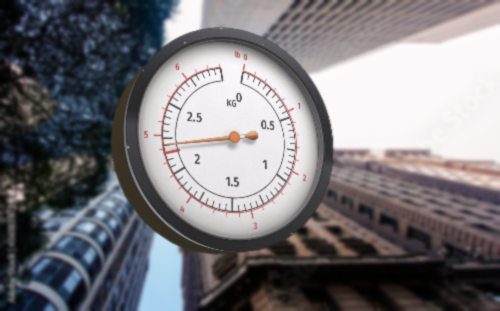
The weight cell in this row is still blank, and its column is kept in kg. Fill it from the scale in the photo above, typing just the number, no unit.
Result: 2.2
